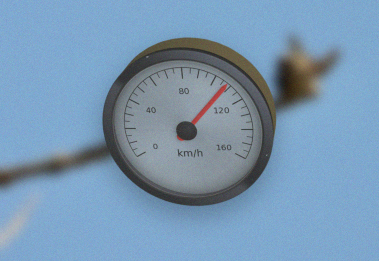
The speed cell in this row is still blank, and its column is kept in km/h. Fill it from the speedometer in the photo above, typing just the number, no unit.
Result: 107.5
